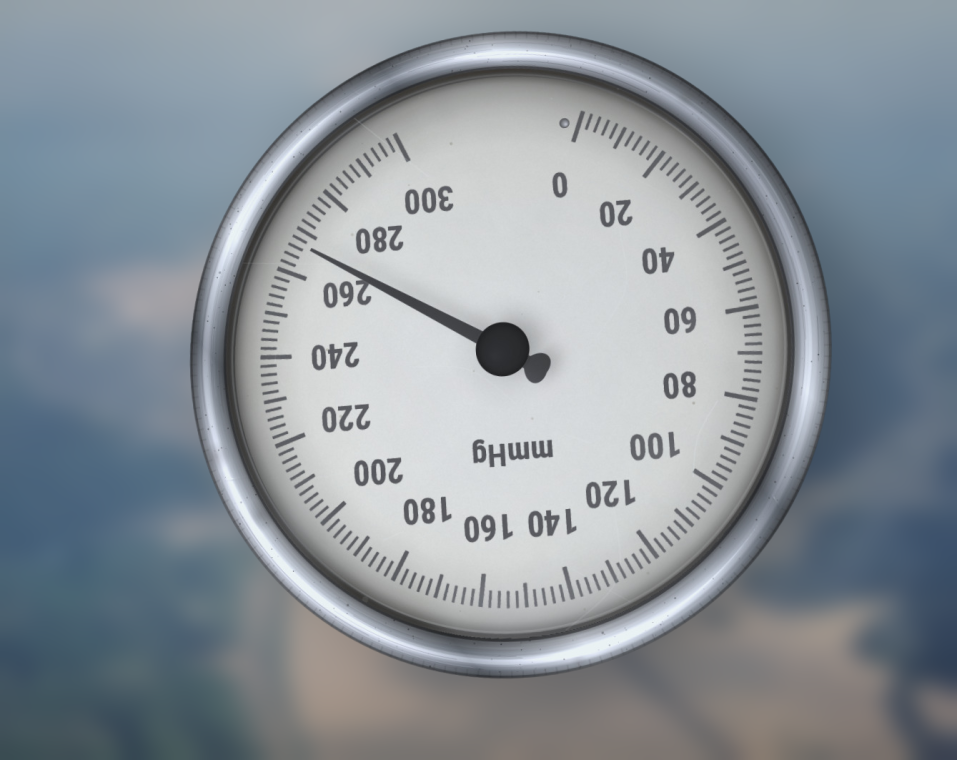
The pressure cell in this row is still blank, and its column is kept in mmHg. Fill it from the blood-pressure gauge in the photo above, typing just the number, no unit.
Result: 267
